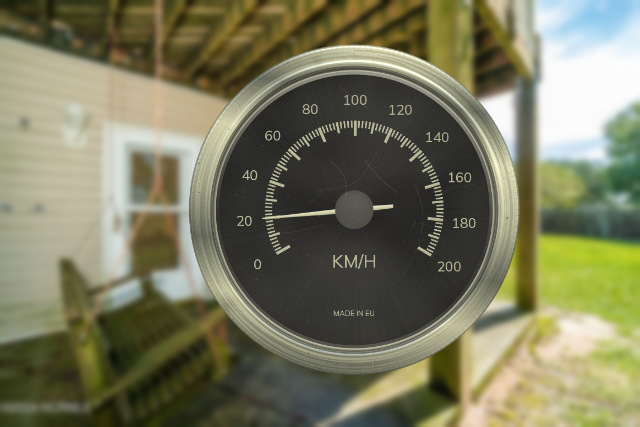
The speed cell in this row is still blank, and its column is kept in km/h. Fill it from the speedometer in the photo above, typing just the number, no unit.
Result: 20
